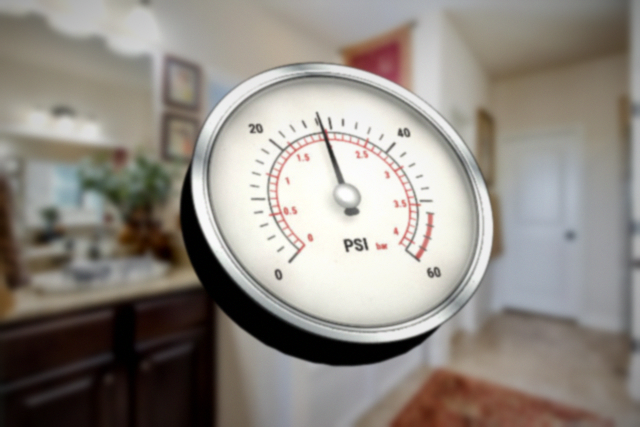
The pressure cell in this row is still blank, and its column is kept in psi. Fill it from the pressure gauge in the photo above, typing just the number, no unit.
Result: 28
